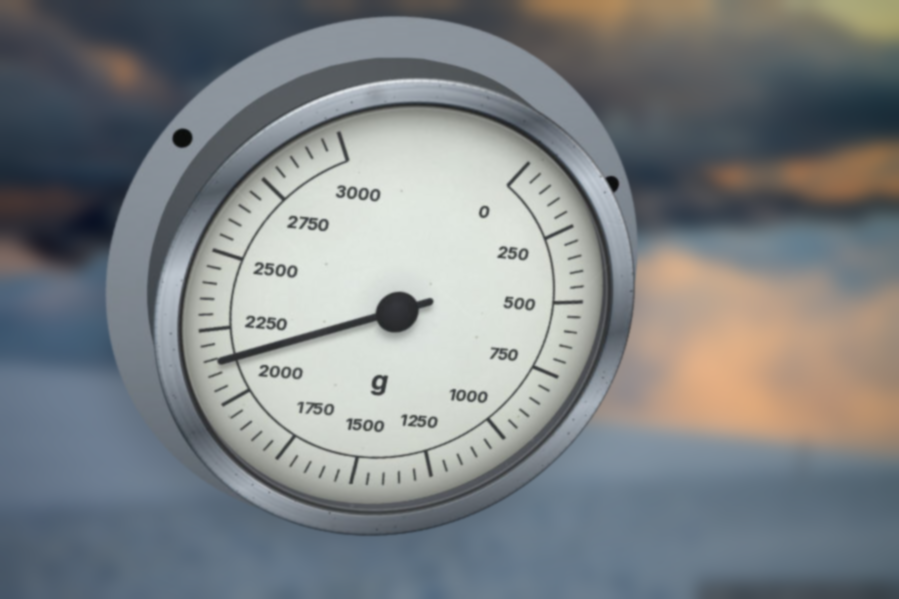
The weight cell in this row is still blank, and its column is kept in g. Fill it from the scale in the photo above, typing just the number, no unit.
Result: 2150
